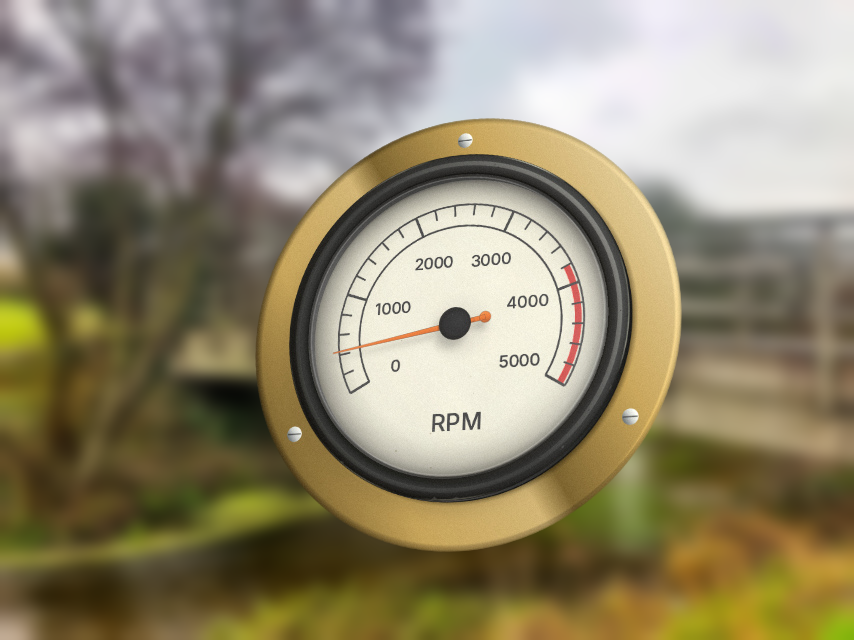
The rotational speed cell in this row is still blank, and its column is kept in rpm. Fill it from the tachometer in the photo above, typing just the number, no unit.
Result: 400
